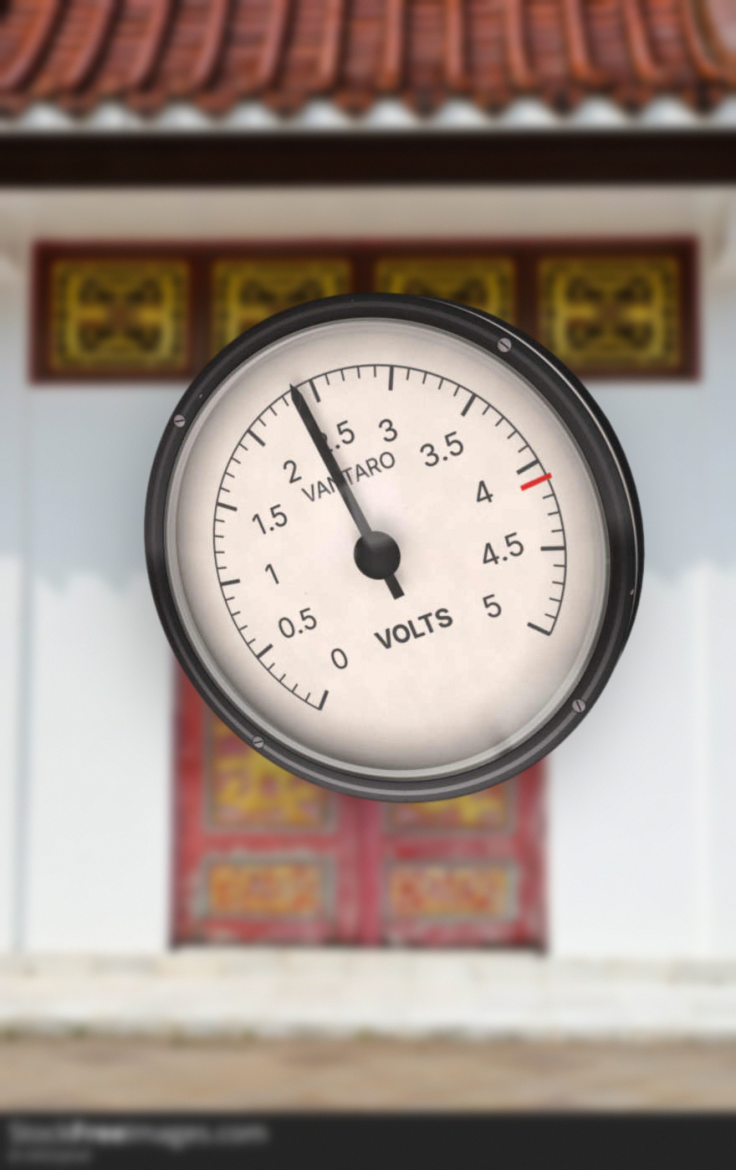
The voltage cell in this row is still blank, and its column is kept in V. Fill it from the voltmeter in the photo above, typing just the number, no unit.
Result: 2.4
